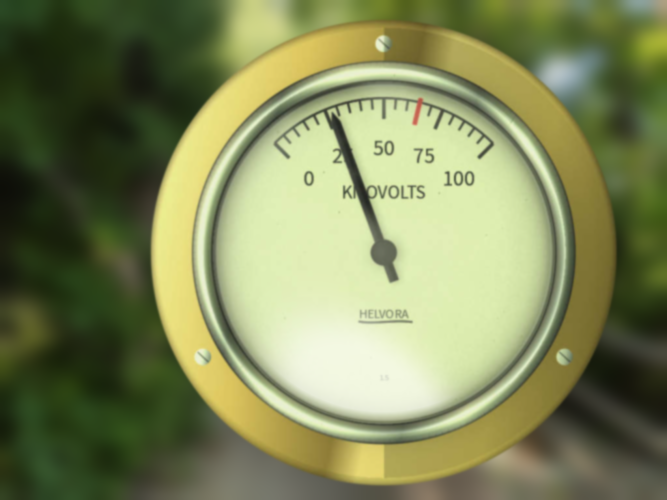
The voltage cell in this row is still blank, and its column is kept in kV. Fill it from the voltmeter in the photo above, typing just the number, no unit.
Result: 27.5
